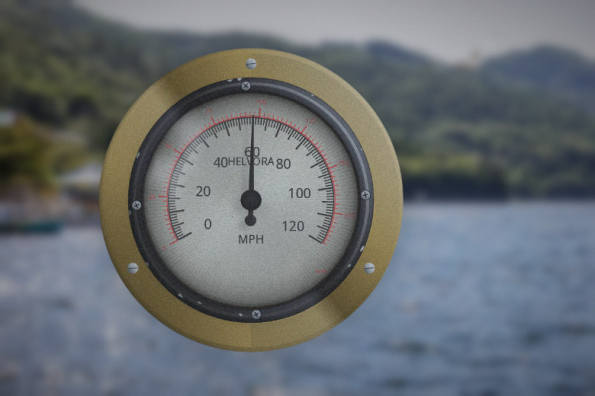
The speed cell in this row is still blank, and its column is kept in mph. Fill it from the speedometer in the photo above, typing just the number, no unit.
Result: 60
